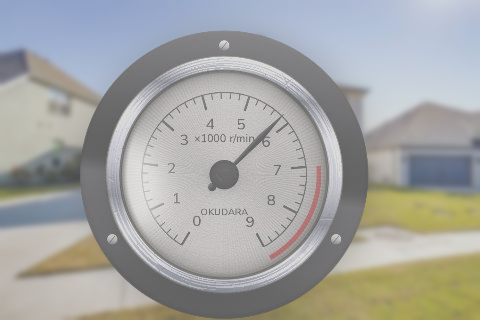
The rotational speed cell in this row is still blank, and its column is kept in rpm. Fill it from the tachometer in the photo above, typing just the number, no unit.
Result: 5800
